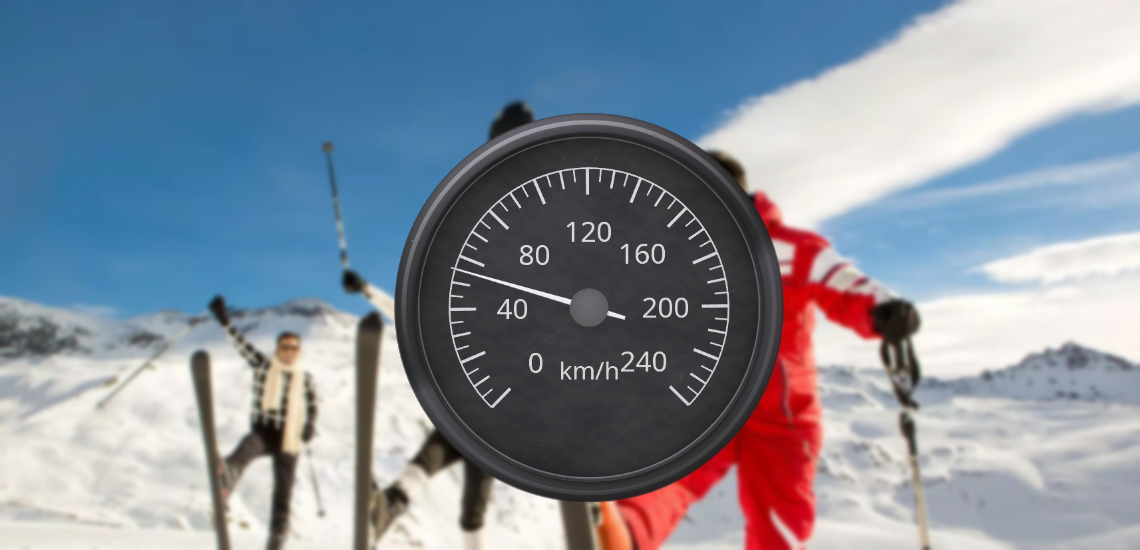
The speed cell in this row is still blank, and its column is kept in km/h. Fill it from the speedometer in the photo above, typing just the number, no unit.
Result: 55
